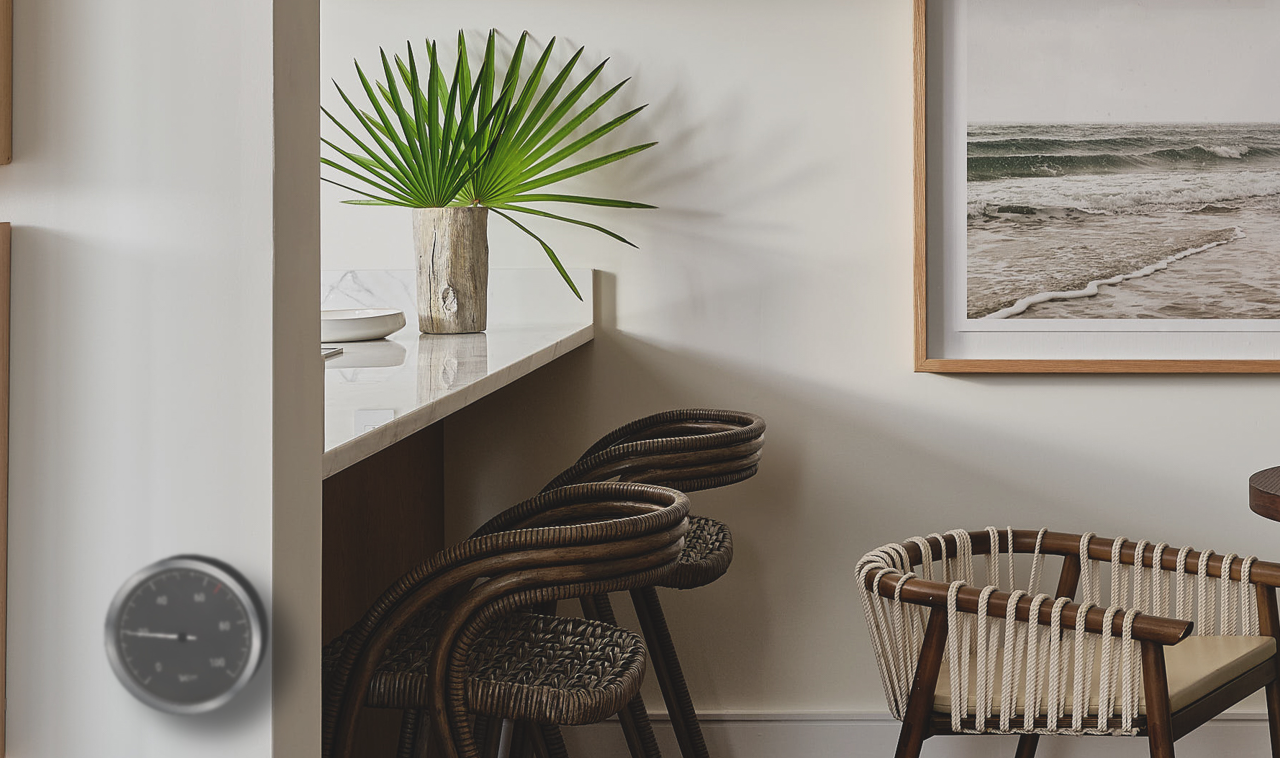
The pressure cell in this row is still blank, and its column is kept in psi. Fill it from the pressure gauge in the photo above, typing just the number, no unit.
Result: 20
